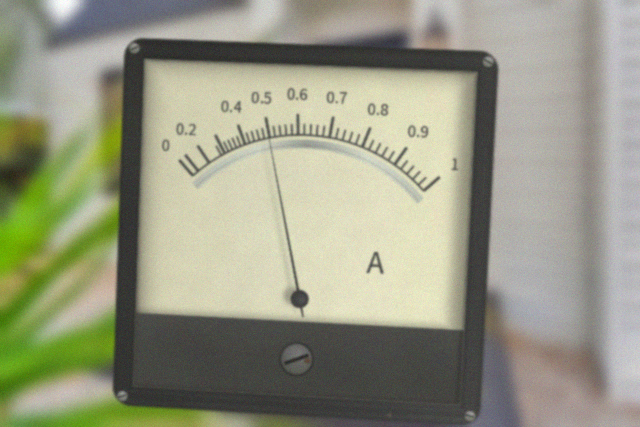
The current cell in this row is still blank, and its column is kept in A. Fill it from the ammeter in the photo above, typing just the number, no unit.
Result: 0.5
